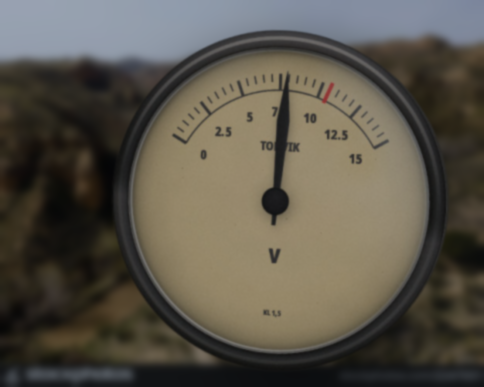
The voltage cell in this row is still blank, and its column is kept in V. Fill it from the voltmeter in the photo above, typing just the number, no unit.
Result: 8
